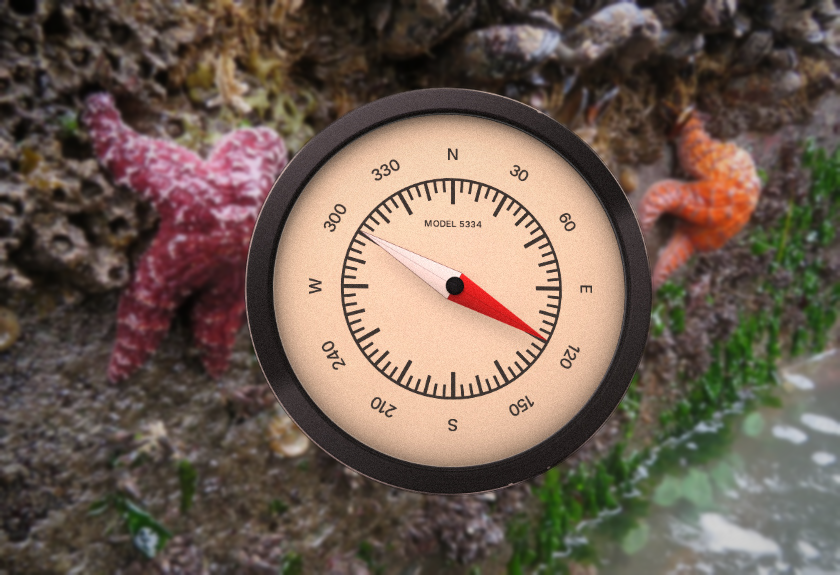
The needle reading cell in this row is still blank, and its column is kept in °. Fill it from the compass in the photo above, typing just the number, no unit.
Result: 120
